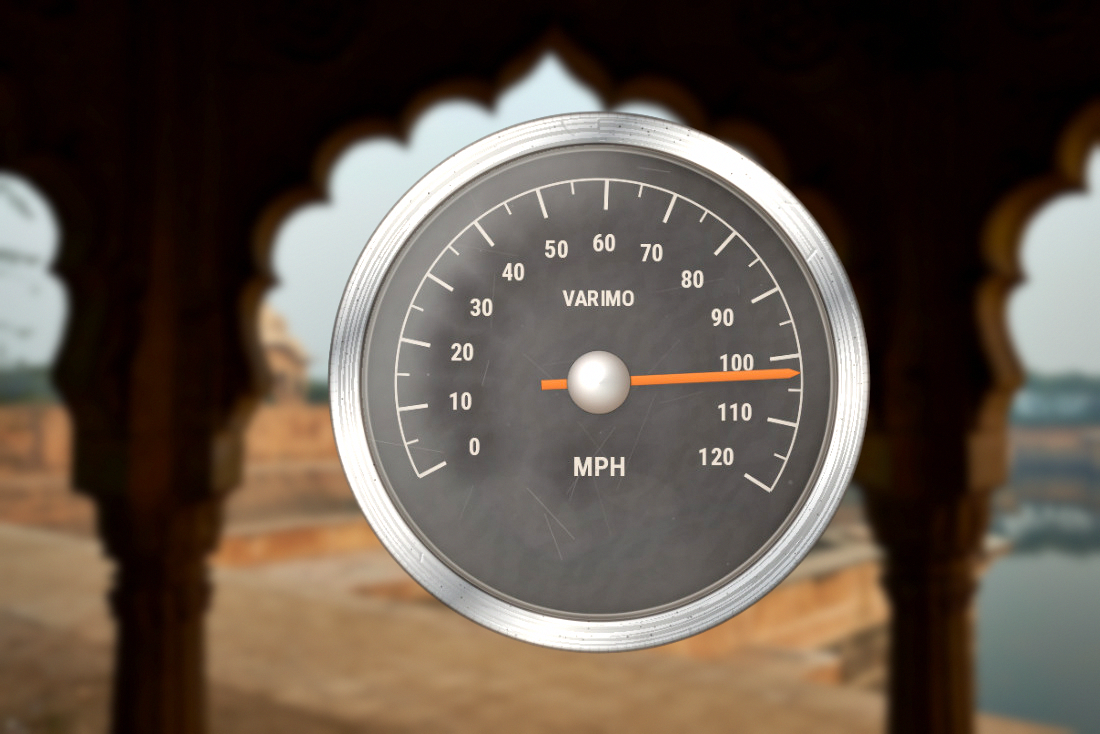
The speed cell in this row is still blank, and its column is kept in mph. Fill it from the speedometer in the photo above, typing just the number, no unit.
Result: 102.5
